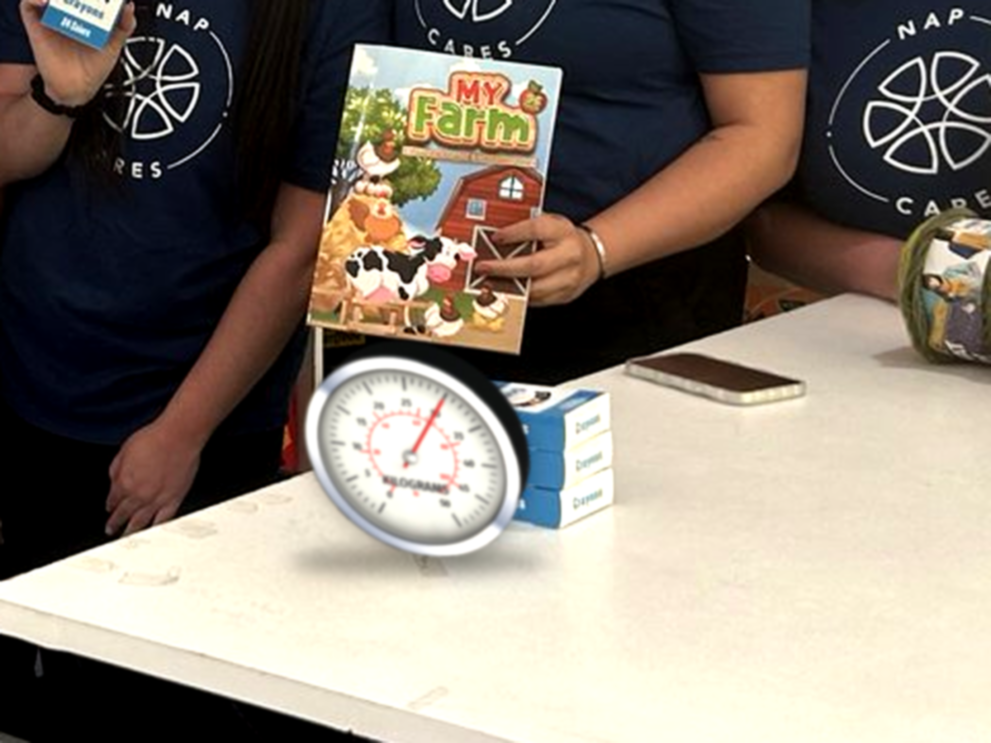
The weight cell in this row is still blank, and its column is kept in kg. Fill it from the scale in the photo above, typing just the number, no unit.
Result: 30
